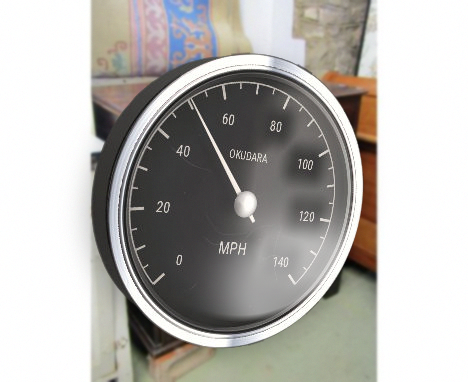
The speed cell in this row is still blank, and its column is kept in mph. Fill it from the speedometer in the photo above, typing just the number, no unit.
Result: 50
